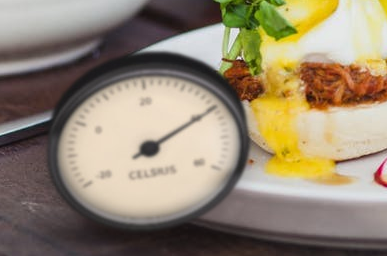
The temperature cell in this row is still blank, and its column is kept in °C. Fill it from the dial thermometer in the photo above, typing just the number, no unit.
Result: 40
